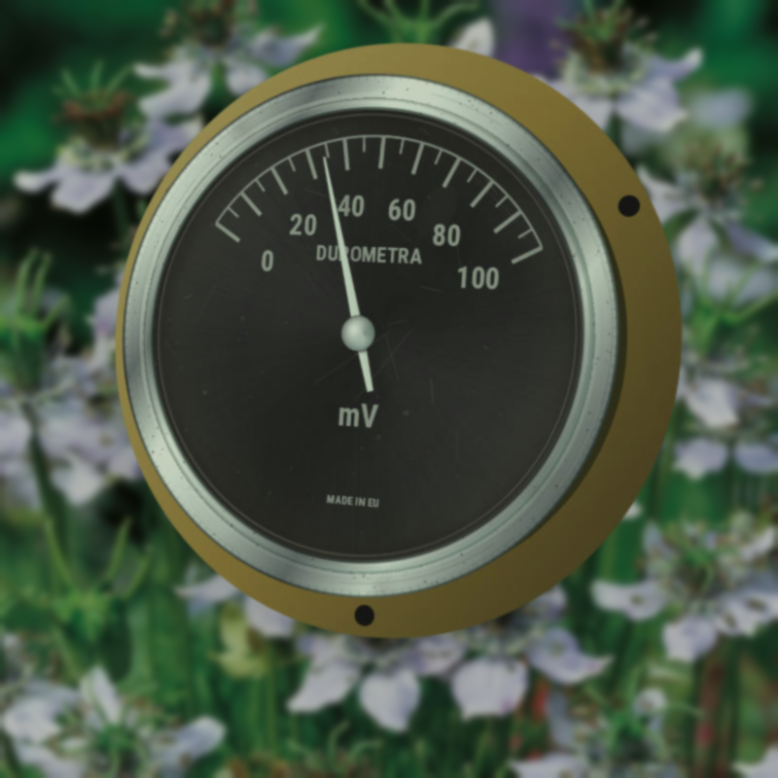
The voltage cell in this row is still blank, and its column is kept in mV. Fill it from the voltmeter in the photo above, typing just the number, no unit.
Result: 35
